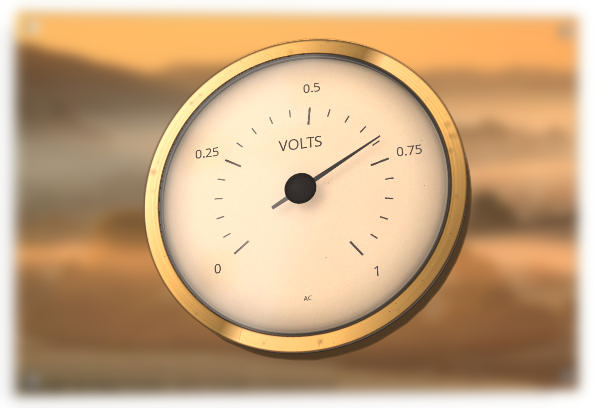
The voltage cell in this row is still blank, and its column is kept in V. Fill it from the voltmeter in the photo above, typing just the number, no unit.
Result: 0.7
